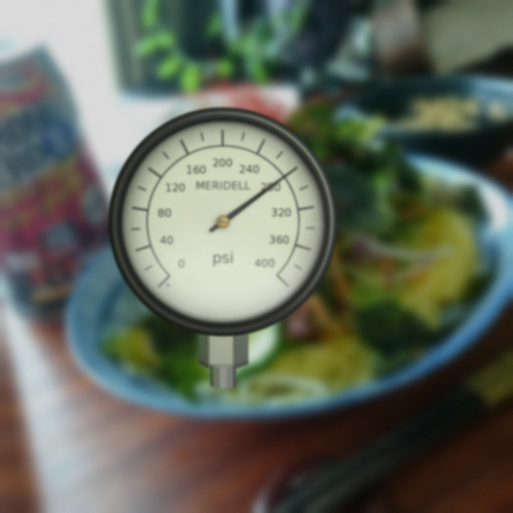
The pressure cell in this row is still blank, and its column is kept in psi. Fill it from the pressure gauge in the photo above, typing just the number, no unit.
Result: 280
